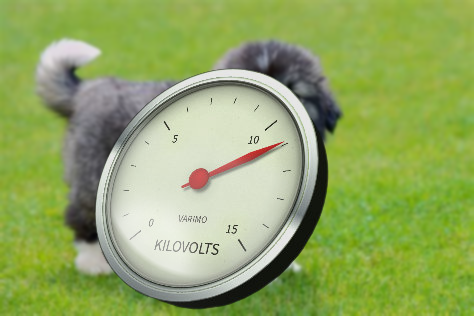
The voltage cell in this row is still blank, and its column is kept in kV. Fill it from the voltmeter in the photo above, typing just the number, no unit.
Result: 11
